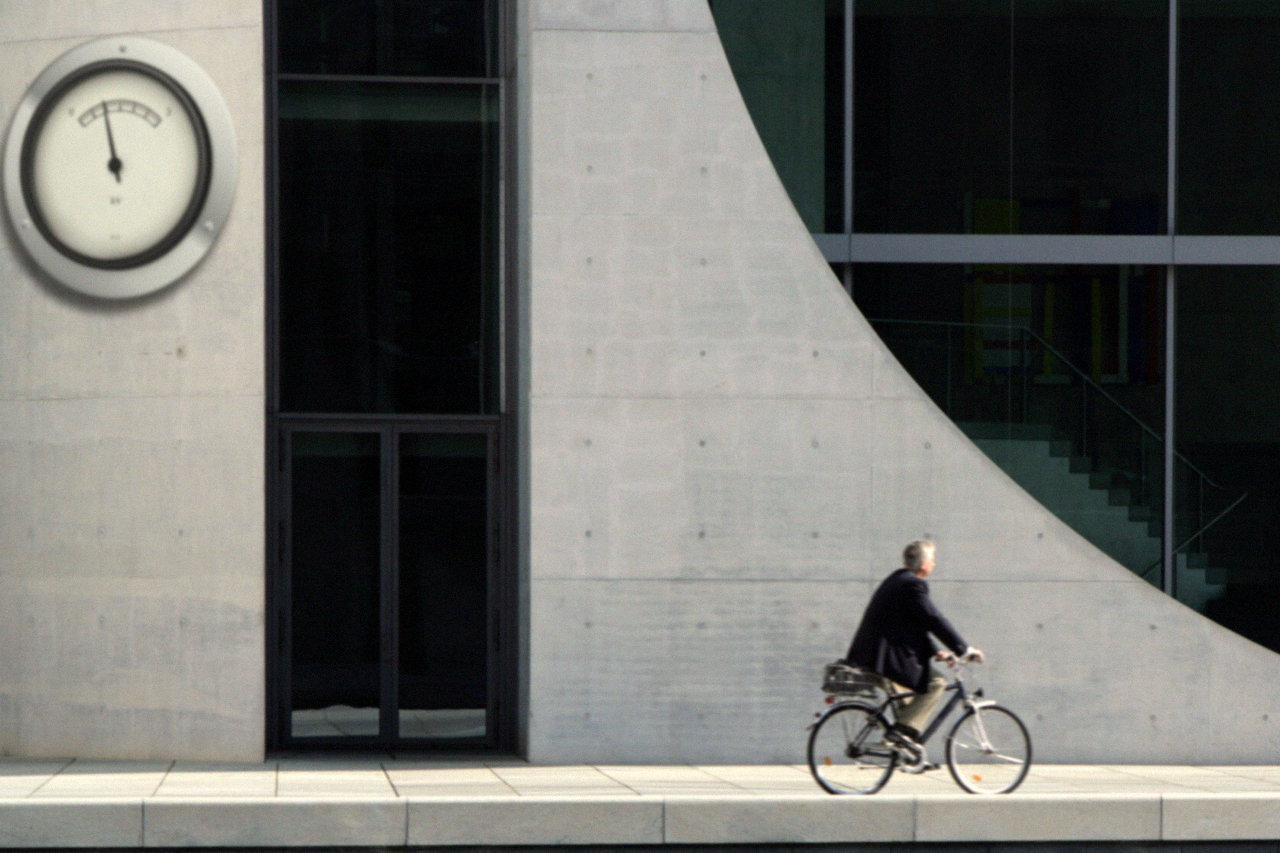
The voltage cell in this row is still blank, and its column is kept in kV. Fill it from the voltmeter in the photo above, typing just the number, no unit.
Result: 1
